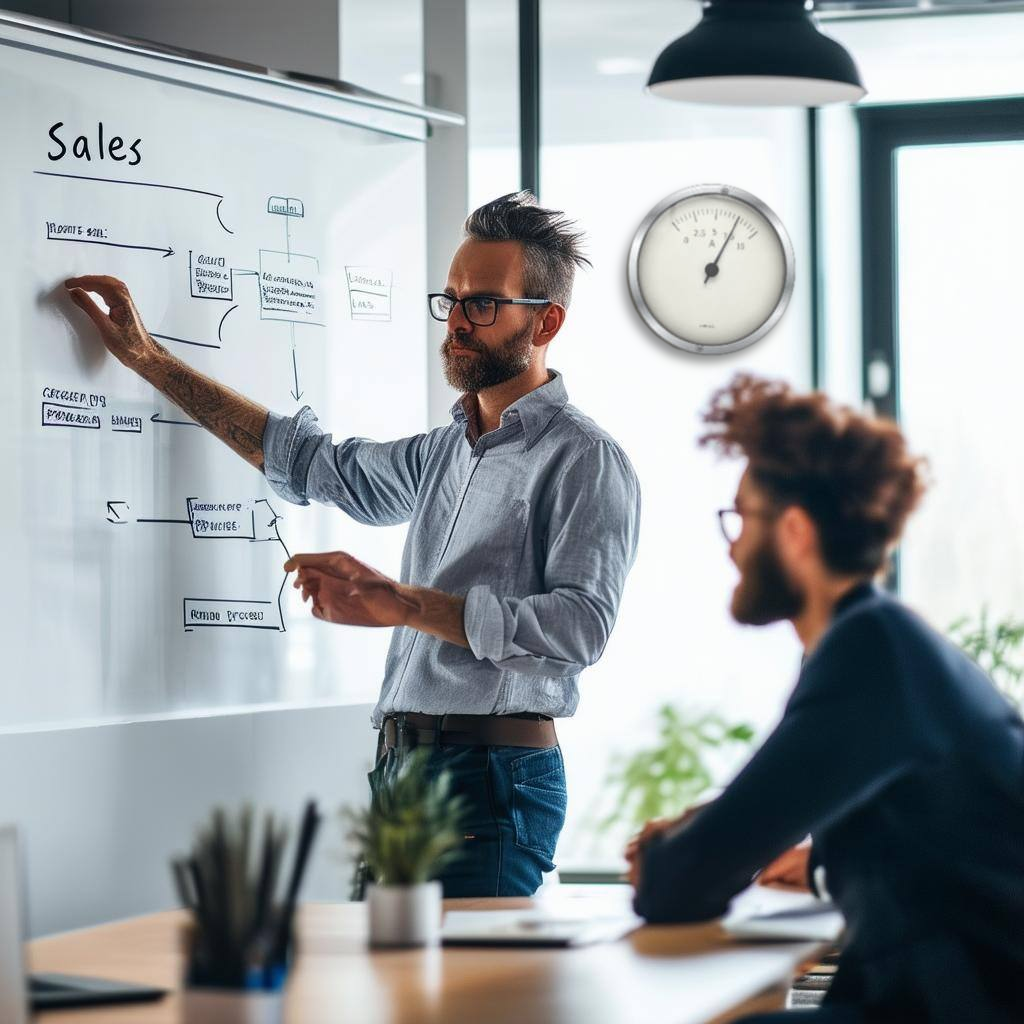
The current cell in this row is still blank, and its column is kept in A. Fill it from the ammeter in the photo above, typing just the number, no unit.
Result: 7.5
